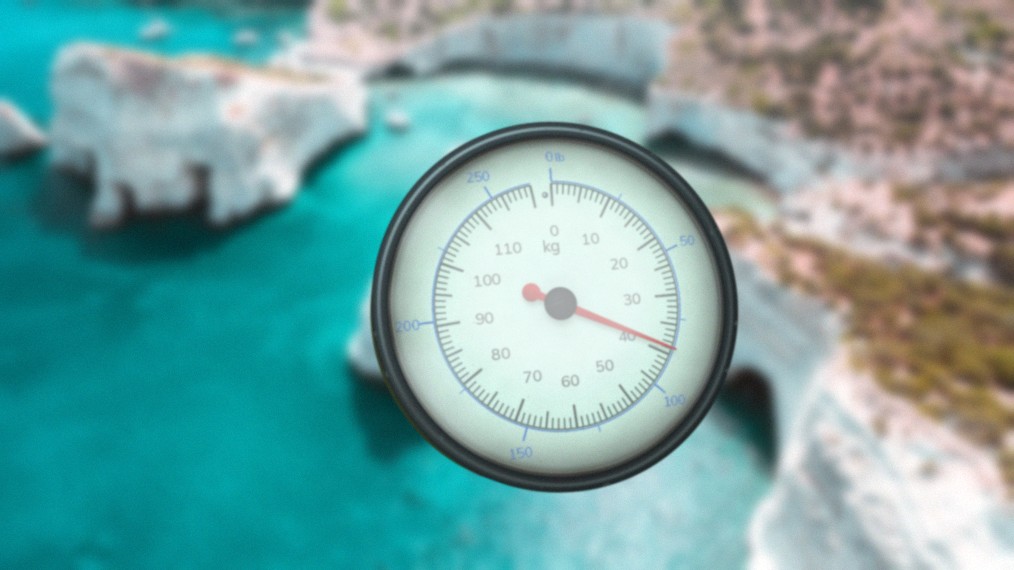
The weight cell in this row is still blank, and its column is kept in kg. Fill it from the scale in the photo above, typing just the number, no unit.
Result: 39
